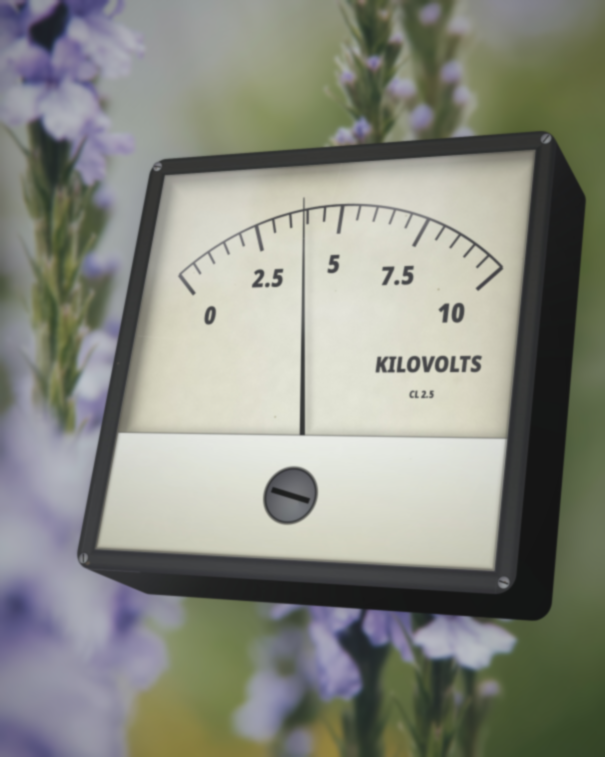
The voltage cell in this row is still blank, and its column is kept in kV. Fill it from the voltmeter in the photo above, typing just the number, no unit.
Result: 4
